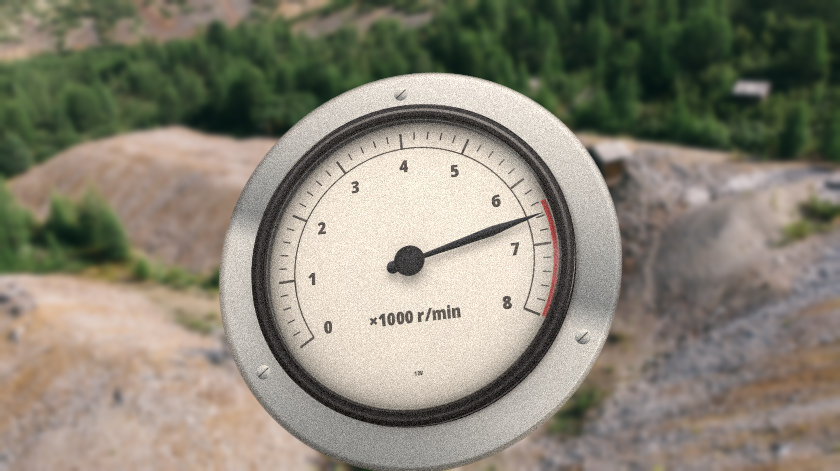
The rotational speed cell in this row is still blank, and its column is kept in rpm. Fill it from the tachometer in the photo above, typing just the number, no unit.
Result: 6600
